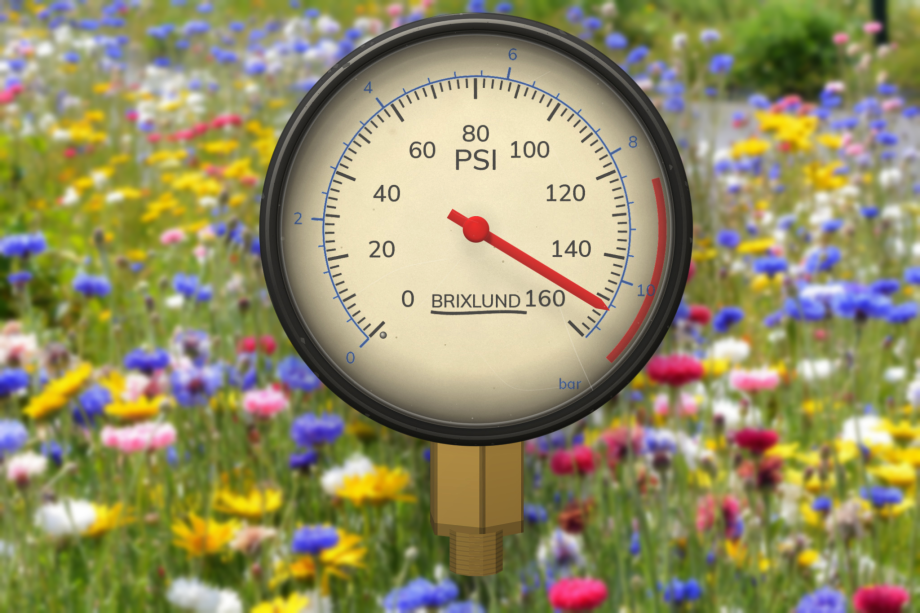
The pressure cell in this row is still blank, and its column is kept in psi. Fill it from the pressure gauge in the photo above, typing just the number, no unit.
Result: 152
